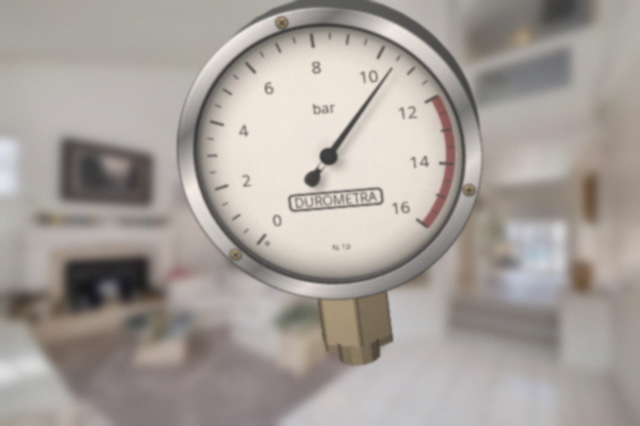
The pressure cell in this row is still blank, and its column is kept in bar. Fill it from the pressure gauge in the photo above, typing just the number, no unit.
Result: 10.5
